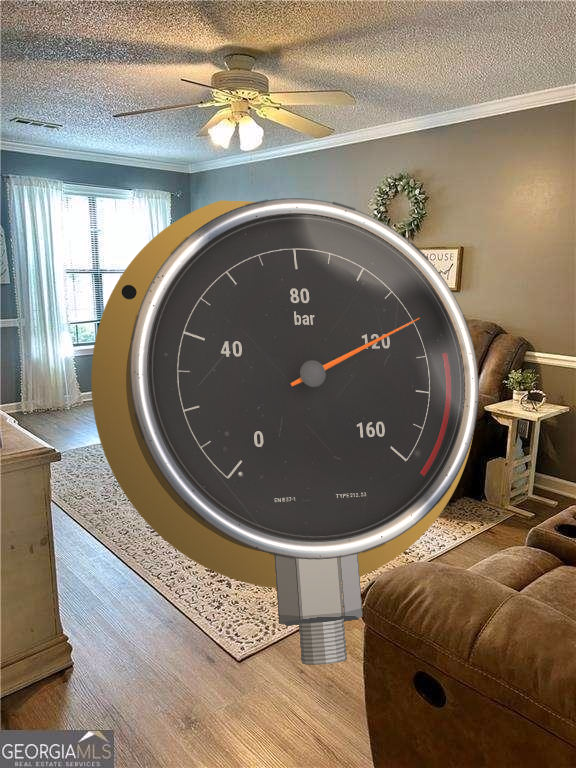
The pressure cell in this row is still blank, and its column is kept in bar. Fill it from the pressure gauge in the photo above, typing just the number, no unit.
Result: 120
